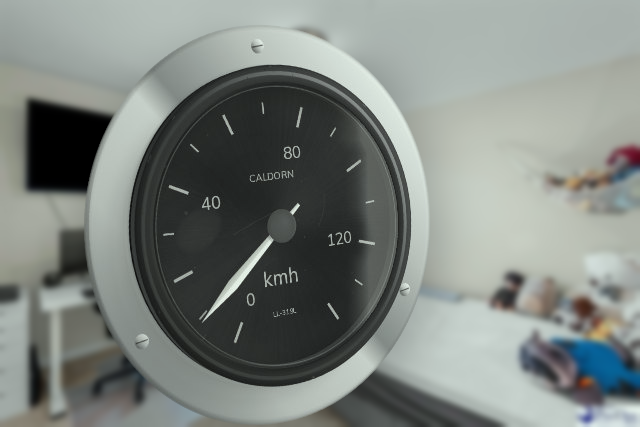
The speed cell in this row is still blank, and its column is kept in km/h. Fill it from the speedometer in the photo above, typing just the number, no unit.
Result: 10
